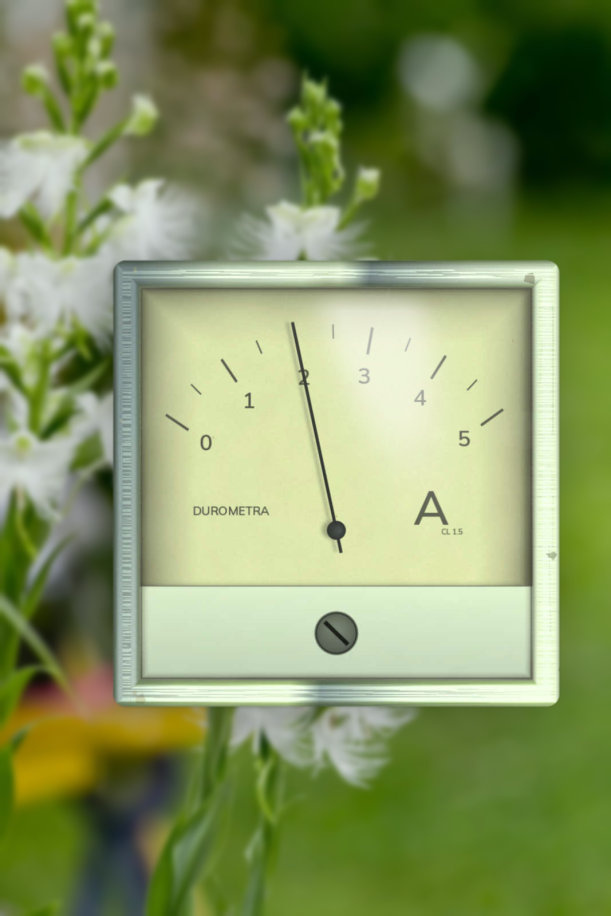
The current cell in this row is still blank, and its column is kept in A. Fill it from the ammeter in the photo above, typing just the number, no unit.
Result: 2
